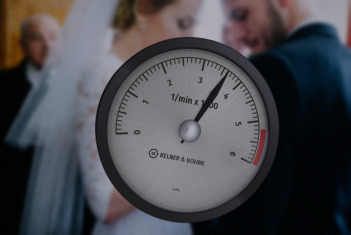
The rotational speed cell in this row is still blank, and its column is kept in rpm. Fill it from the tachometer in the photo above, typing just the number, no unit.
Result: 3600
